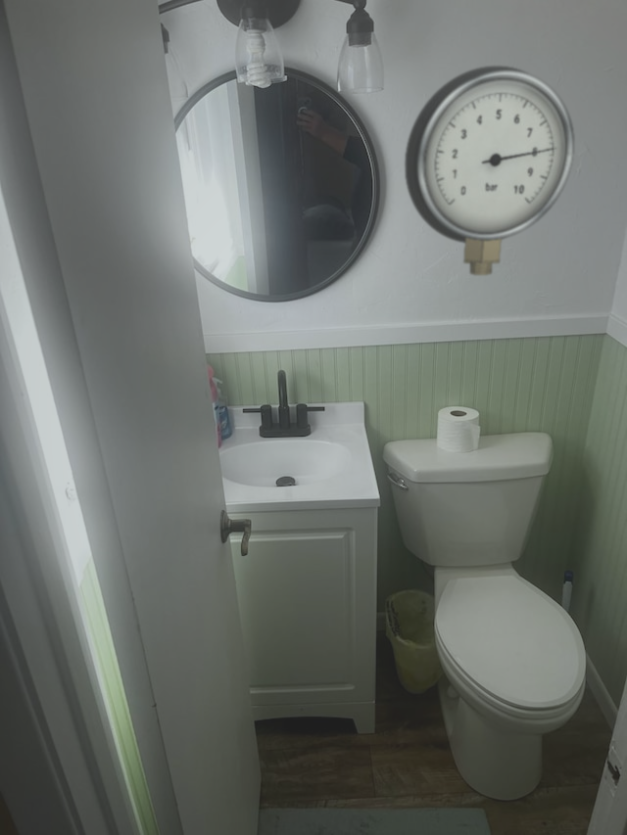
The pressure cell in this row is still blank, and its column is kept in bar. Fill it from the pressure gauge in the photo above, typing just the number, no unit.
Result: 8
